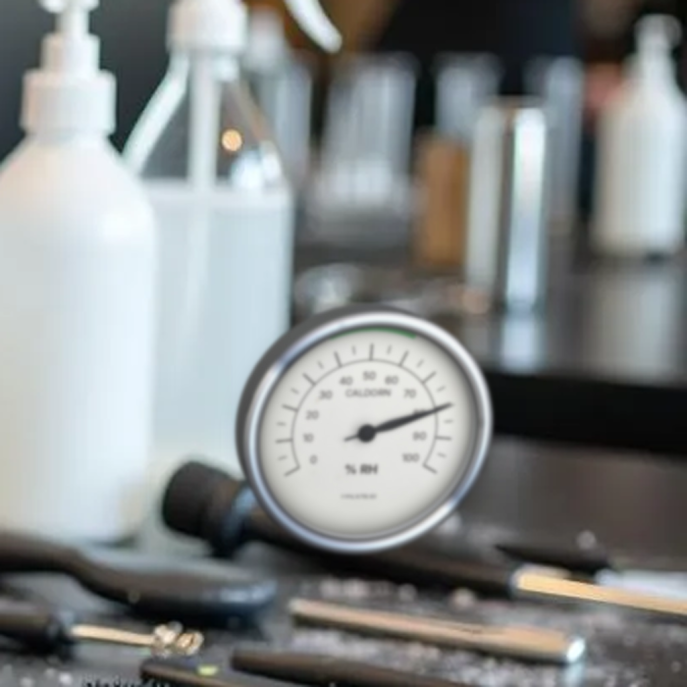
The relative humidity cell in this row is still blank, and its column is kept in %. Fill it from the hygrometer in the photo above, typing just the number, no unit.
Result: 80
